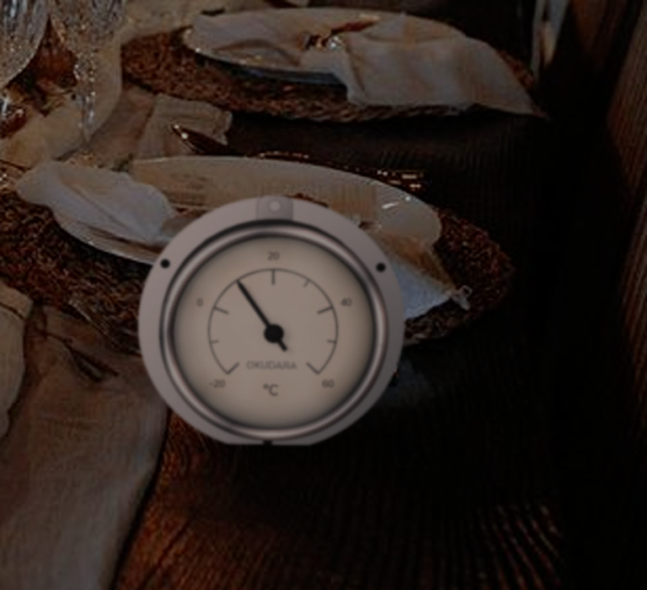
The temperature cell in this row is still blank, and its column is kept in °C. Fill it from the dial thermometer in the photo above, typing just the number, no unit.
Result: 10
